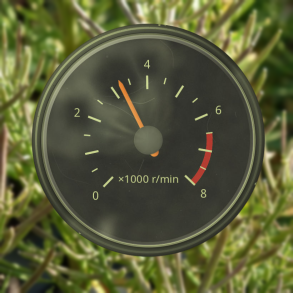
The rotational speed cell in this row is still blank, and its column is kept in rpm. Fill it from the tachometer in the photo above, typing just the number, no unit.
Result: 3250
